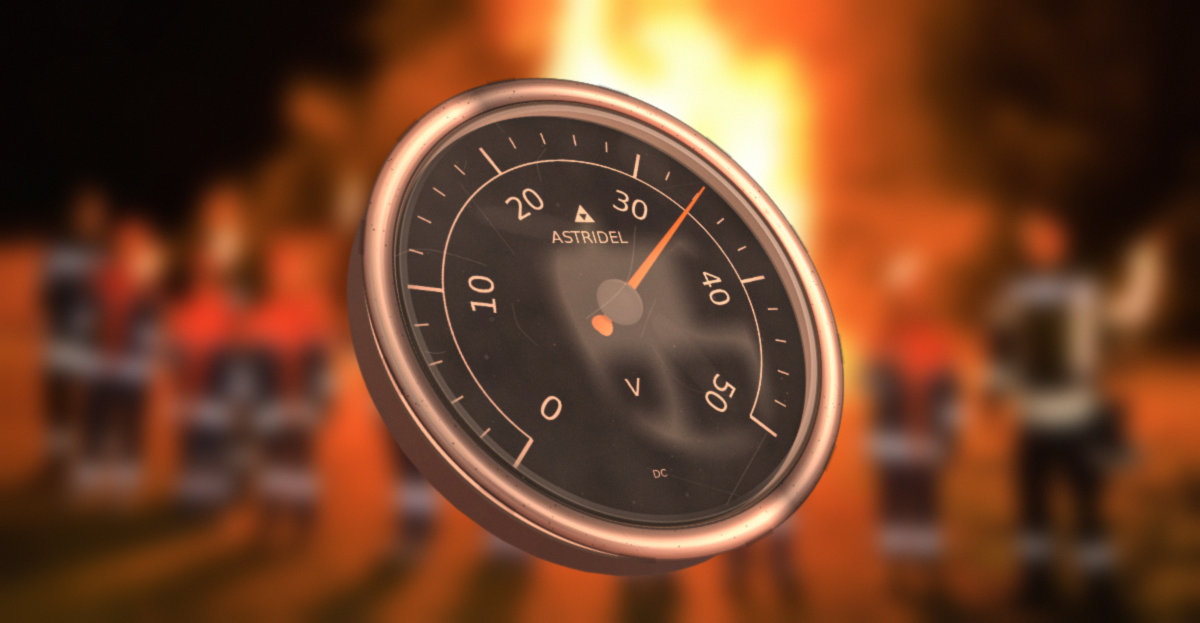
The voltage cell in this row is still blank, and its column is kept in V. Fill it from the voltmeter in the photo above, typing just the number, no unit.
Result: 34
